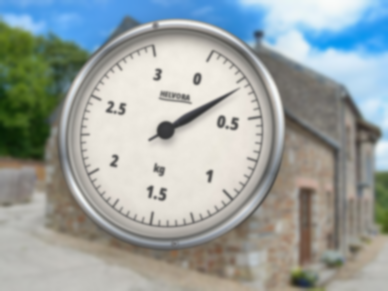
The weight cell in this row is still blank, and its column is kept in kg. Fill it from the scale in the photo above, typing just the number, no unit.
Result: 0.3
